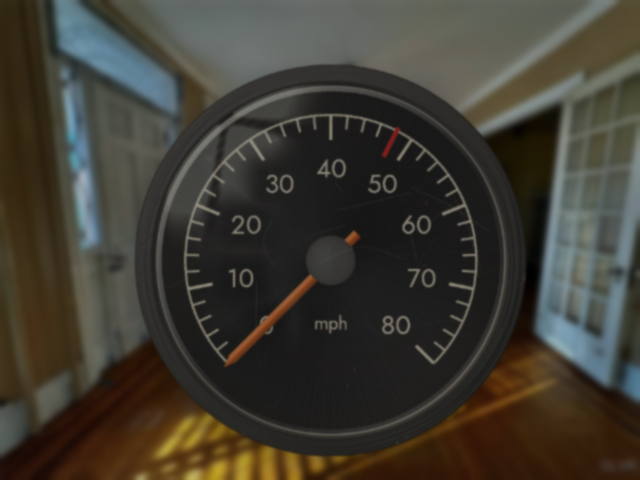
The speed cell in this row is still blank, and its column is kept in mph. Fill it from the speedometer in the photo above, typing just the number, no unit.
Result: 0
